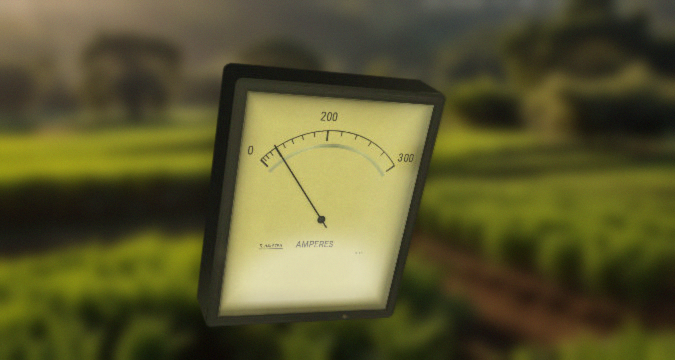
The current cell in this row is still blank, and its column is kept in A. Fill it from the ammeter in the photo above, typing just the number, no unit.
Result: 100
